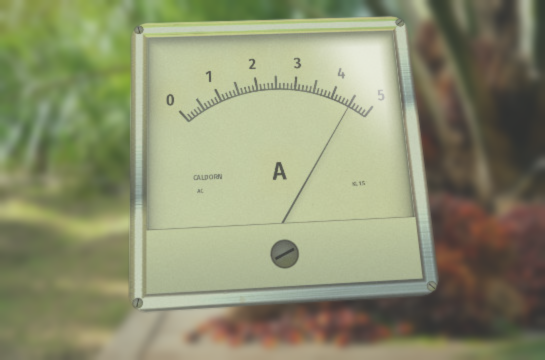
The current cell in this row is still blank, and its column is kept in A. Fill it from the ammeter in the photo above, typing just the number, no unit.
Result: 4.5
